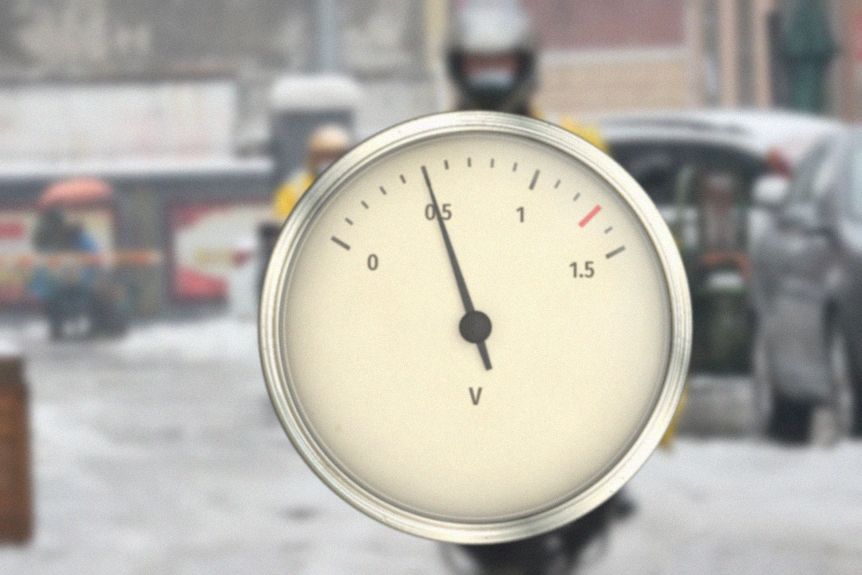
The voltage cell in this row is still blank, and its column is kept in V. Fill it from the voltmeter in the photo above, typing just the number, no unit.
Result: 0.5
